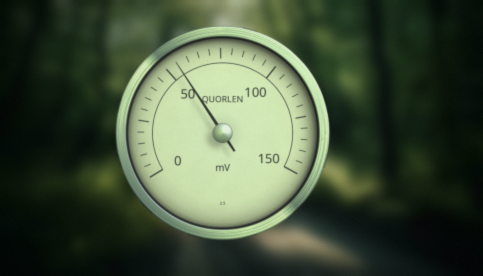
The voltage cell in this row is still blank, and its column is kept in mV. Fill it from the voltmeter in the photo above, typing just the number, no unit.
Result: 55
